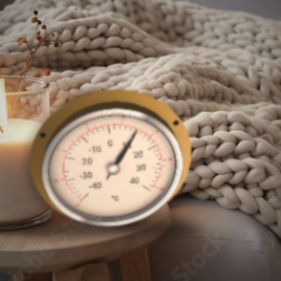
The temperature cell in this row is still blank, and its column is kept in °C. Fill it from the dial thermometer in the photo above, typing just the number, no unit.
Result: 10
